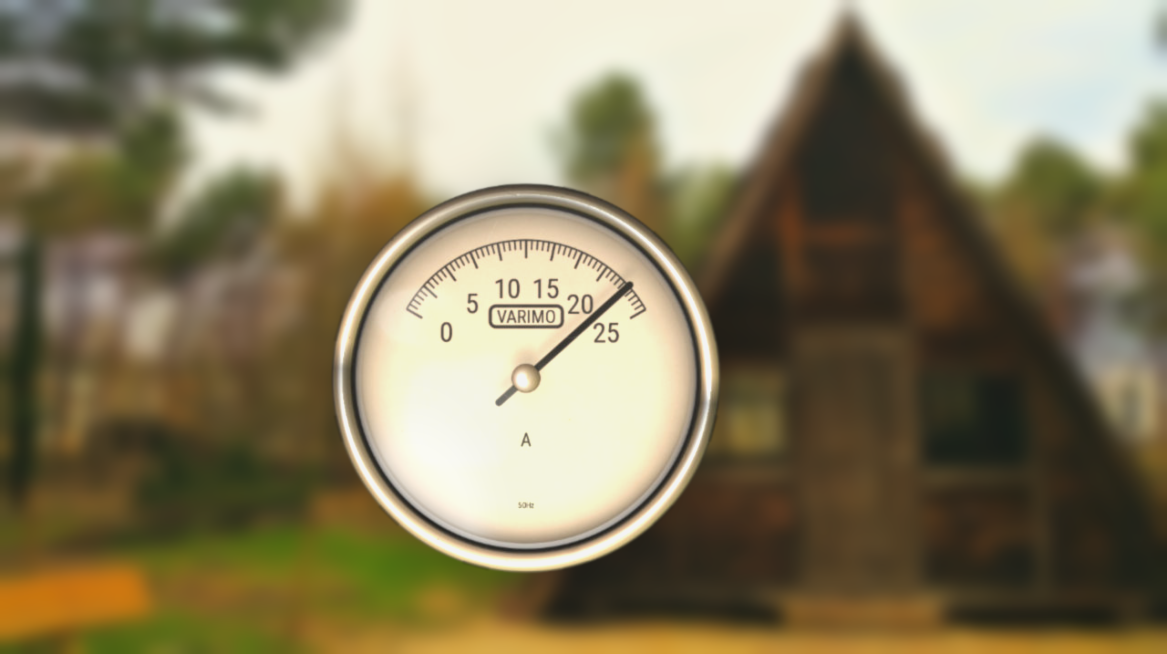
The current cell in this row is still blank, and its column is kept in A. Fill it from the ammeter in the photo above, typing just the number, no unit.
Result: 22.5
